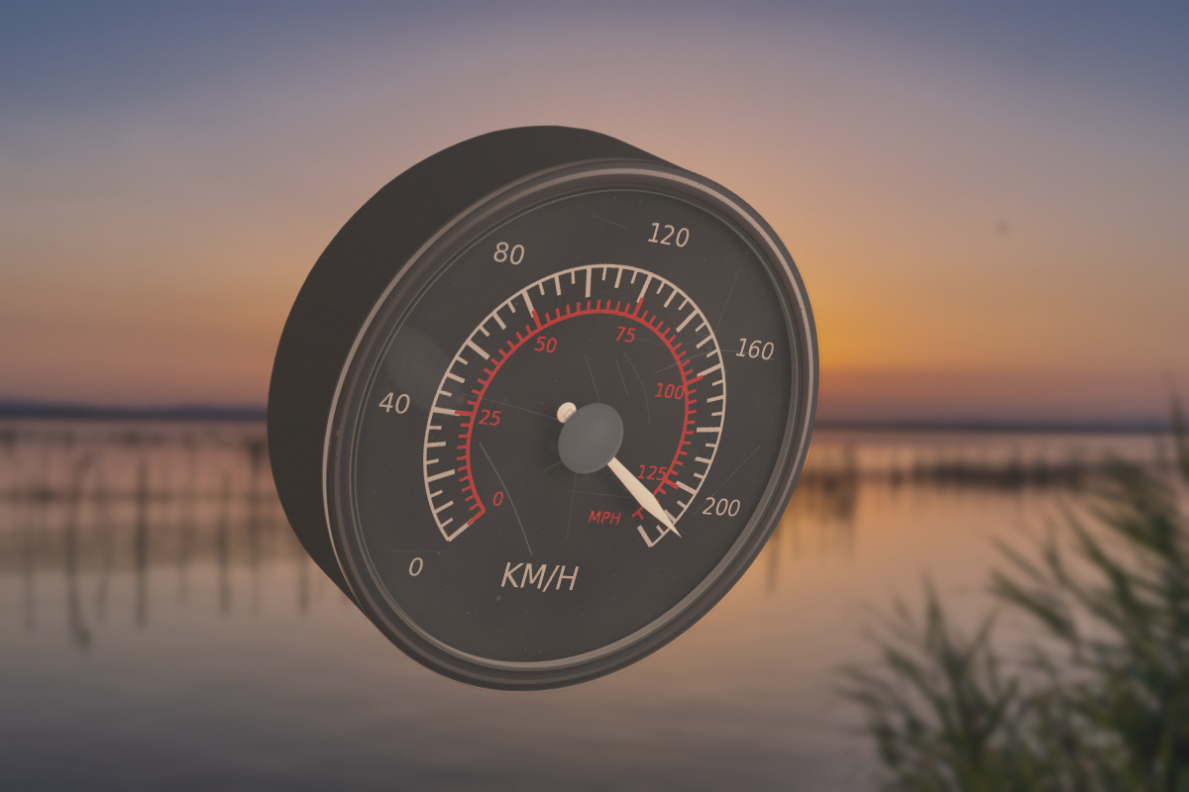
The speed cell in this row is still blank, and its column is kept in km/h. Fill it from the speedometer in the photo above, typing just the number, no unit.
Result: 212.5
